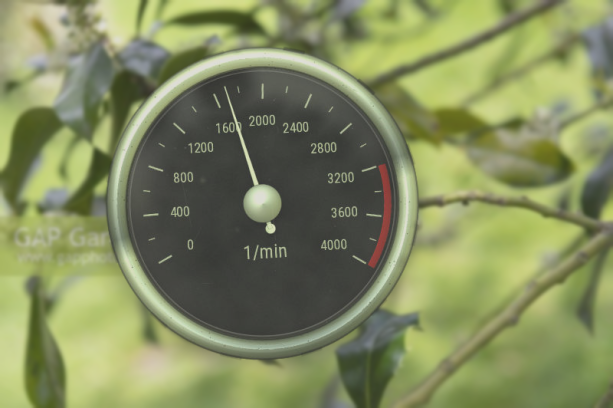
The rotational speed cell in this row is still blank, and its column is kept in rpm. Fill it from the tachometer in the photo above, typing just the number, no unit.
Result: 1700
